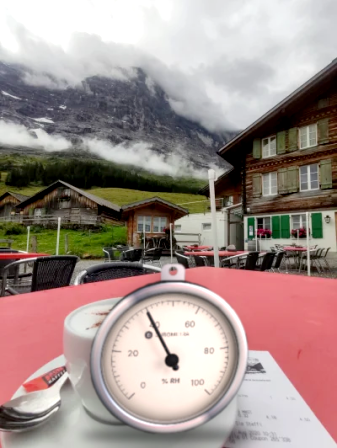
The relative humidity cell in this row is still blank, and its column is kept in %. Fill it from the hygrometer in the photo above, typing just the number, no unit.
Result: 40
